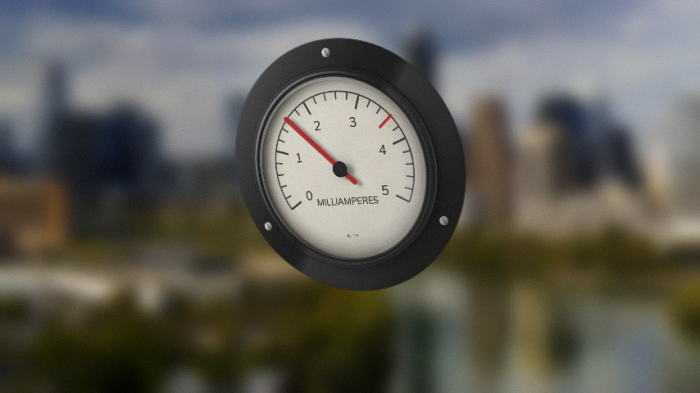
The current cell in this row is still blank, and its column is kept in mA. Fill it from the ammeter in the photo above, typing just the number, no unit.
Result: 1.6
